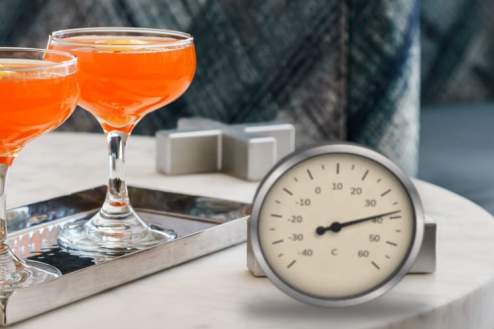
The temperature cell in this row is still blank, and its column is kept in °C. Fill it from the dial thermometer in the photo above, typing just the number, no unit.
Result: 37.5
